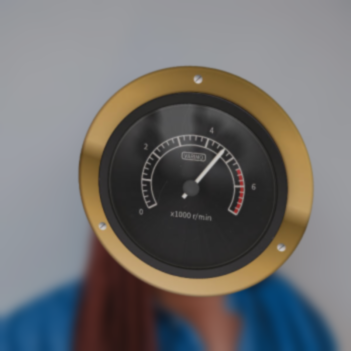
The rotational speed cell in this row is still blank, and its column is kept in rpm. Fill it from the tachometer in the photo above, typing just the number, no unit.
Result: 4600
